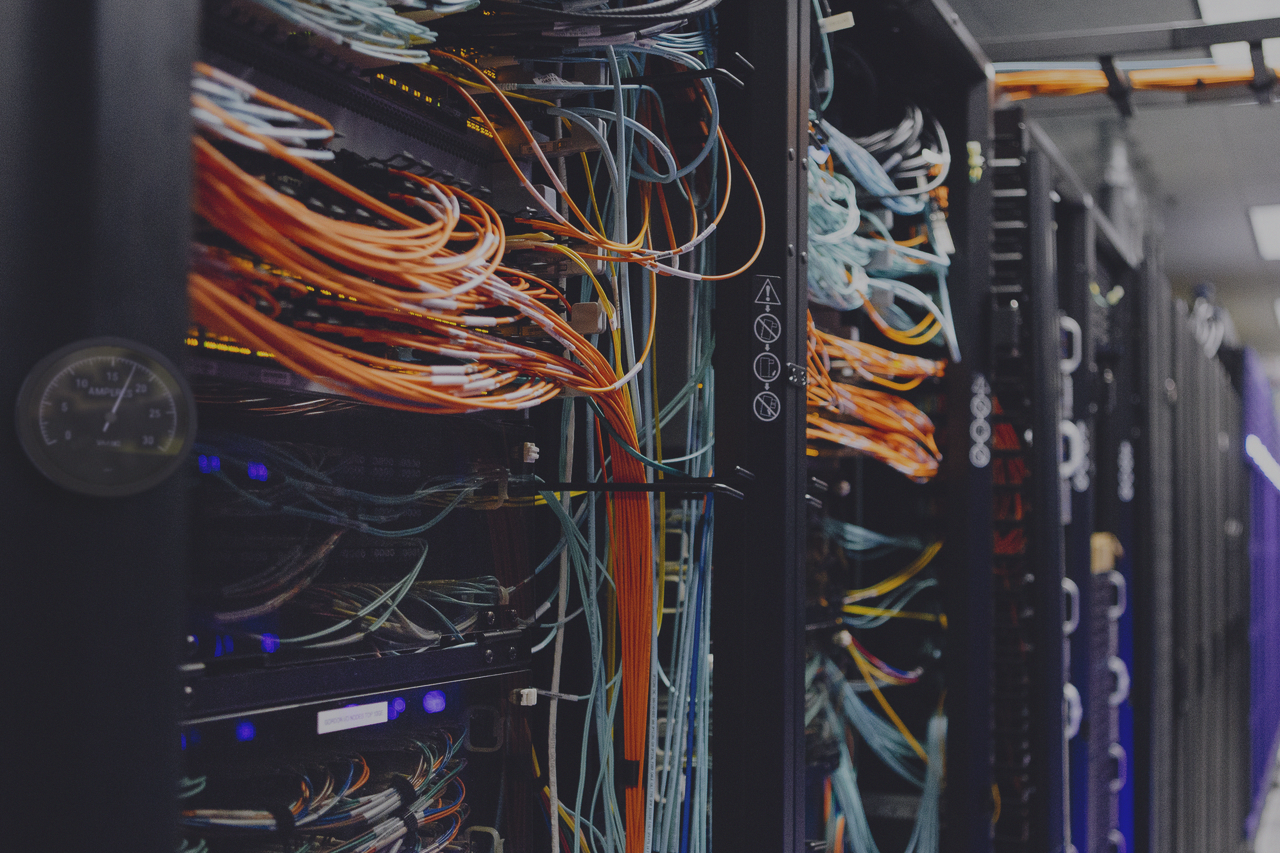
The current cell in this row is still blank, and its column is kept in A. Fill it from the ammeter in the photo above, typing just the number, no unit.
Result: 17.5
